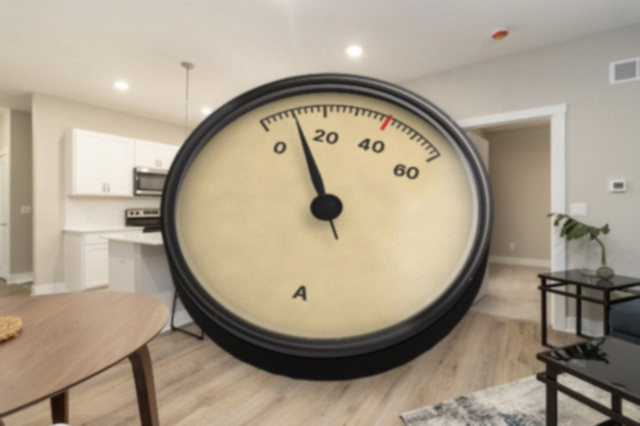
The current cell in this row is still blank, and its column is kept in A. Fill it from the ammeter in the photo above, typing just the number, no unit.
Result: 10
